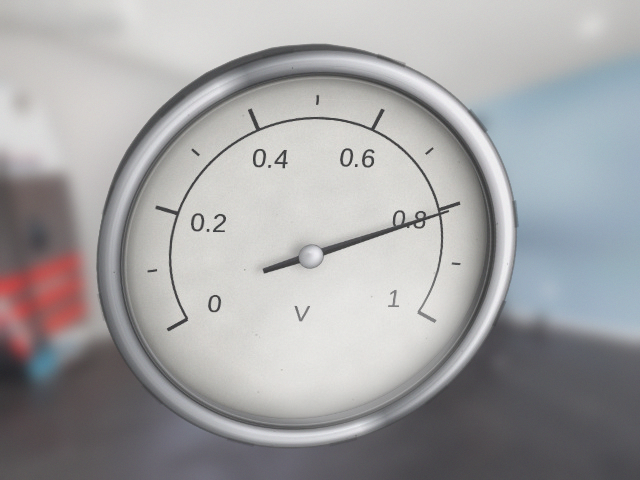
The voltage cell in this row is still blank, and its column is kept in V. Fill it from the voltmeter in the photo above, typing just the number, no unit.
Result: 0.8
